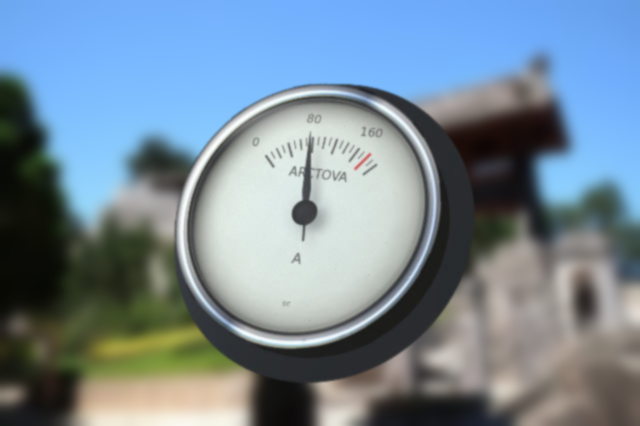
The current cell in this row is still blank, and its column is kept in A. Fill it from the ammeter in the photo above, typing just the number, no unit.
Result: 80
